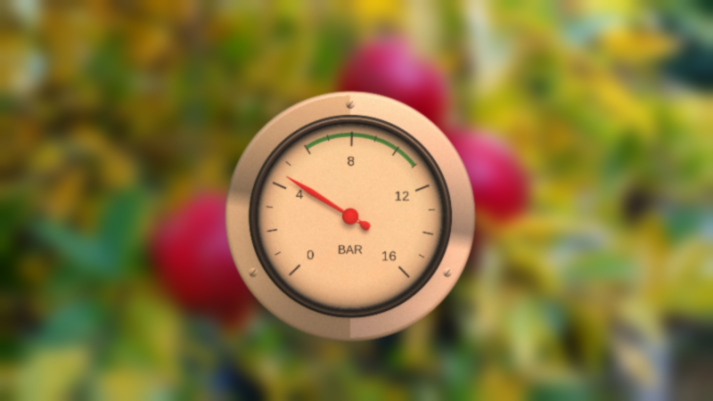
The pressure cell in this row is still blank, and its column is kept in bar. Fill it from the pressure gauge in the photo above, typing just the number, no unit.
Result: 4.5
